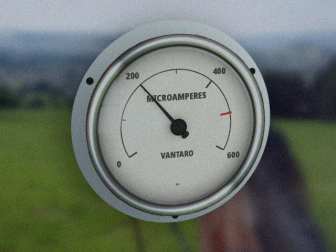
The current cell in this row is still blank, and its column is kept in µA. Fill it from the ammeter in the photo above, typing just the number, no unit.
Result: 200
